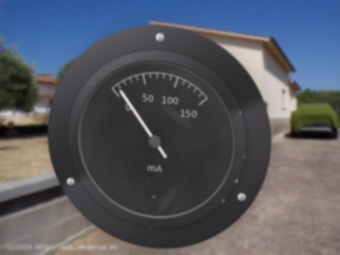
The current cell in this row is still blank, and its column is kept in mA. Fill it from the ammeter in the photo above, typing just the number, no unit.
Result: 10
